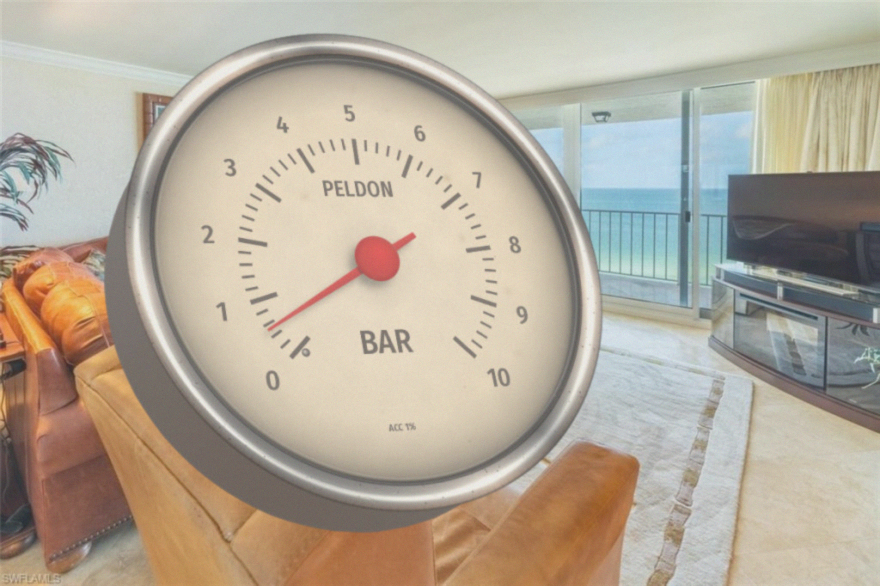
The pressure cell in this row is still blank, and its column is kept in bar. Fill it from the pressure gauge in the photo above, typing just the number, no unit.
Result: 0.5
